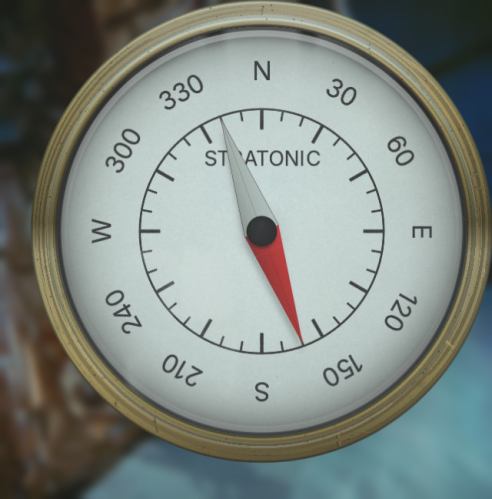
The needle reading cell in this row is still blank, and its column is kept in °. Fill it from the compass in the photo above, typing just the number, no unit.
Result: 160
